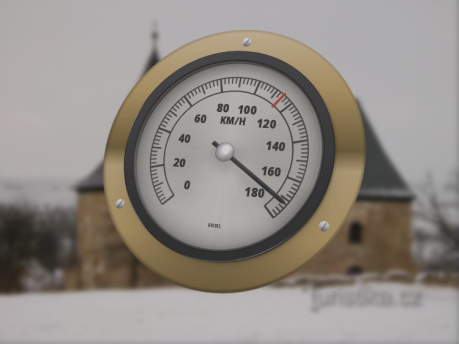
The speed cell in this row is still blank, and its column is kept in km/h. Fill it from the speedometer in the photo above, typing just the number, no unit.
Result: 172
